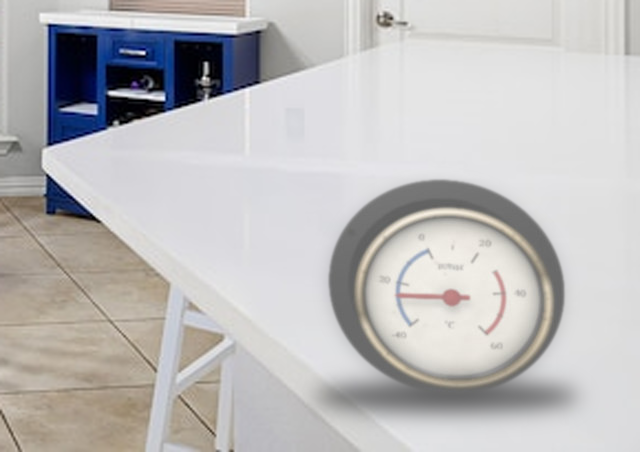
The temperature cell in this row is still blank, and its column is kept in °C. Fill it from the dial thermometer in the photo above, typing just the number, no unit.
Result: -25
